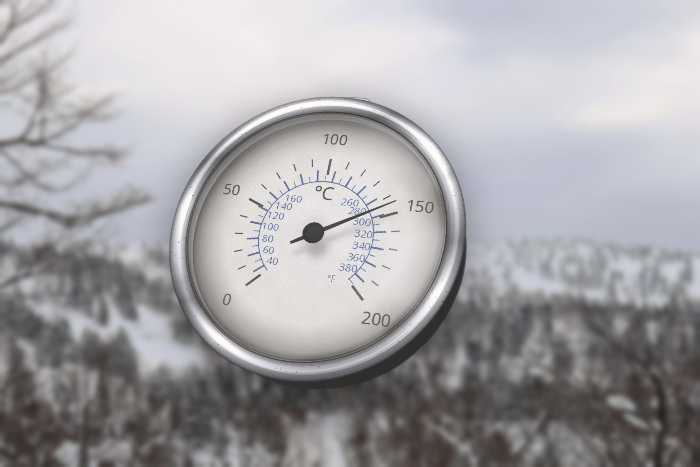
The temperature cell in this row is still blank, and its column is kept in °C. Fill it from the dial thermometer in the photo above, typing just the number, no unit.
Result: 145
